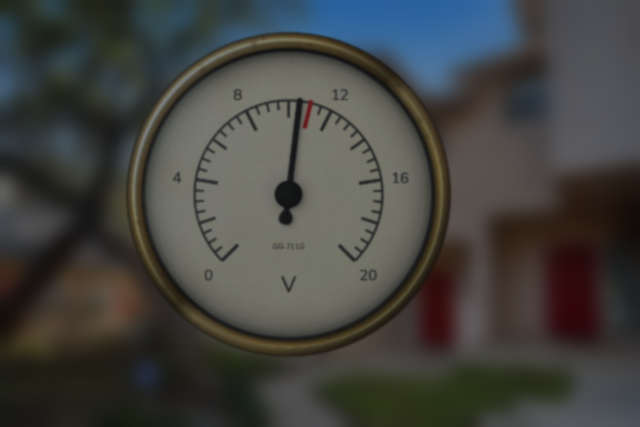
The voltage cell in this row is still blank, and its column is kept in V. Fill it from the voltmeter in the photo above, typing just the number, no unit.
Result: 10.5
